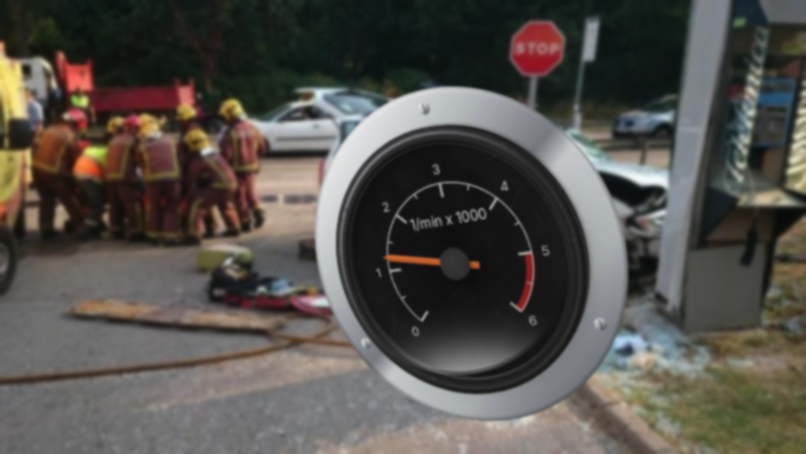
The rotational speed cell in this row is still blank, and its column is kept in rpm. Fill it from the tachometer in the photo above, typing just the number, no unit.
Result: 1250
